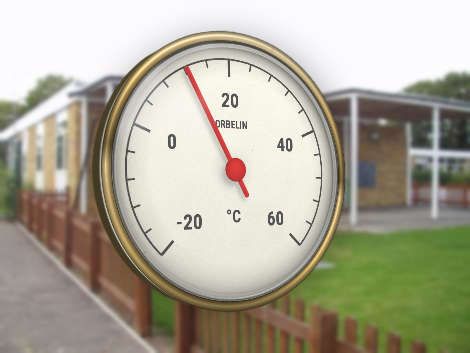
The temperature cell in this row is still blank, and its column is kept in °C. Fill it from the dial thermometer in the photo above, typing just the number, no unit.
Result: 12
